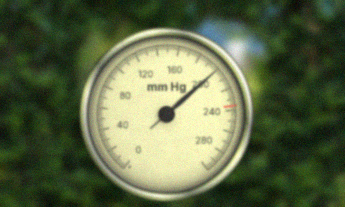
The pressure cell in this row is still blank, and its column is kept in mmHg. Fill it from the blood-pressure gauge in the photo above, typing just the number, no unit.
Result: 200
